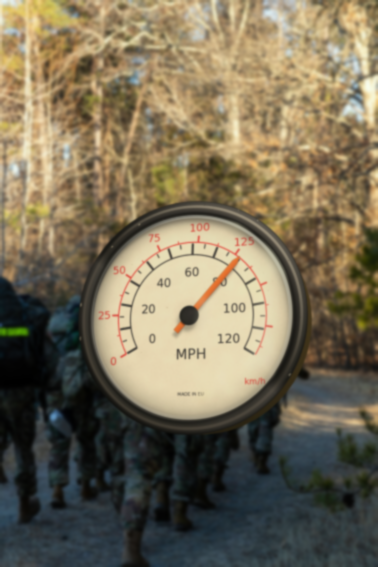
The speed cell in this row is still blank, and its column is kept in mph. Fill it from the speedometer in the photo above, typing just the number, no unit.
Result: 80
